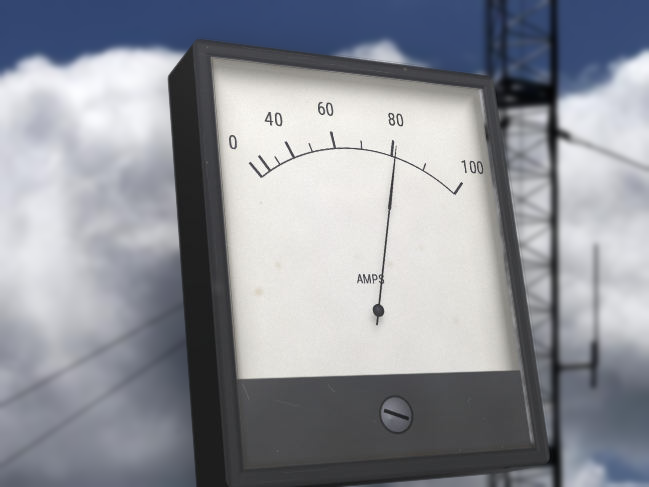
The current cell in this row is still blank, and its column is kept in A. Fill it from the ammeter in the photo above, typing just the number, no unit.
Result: 80
